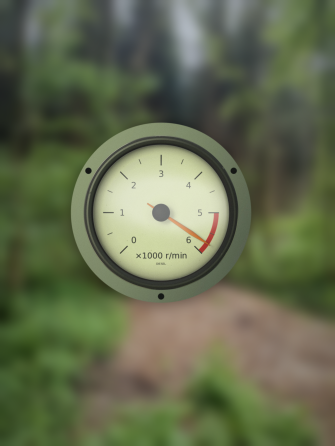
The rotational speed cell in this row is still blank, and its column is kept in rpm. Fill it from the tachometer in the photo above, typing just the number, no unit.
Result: 5750
